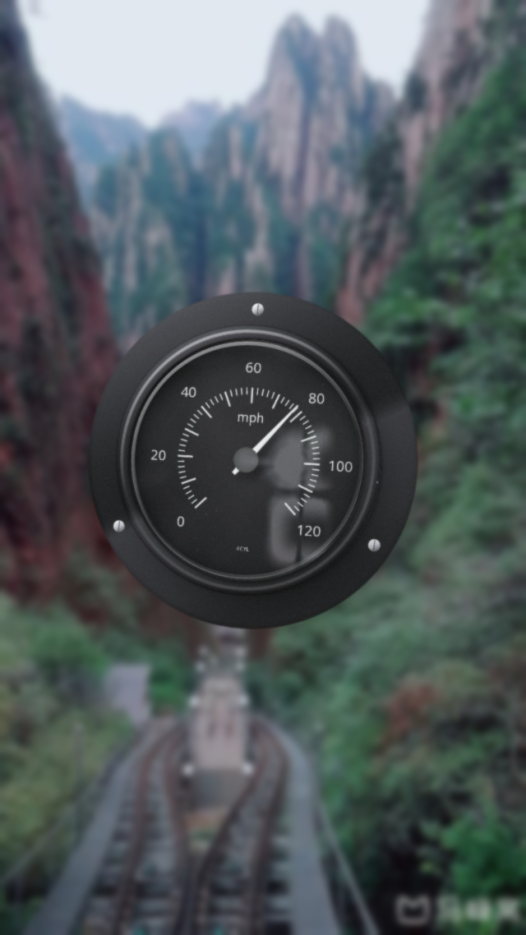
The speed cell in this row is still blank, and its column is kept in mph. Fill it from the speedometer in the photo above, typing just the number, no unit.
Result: 78
